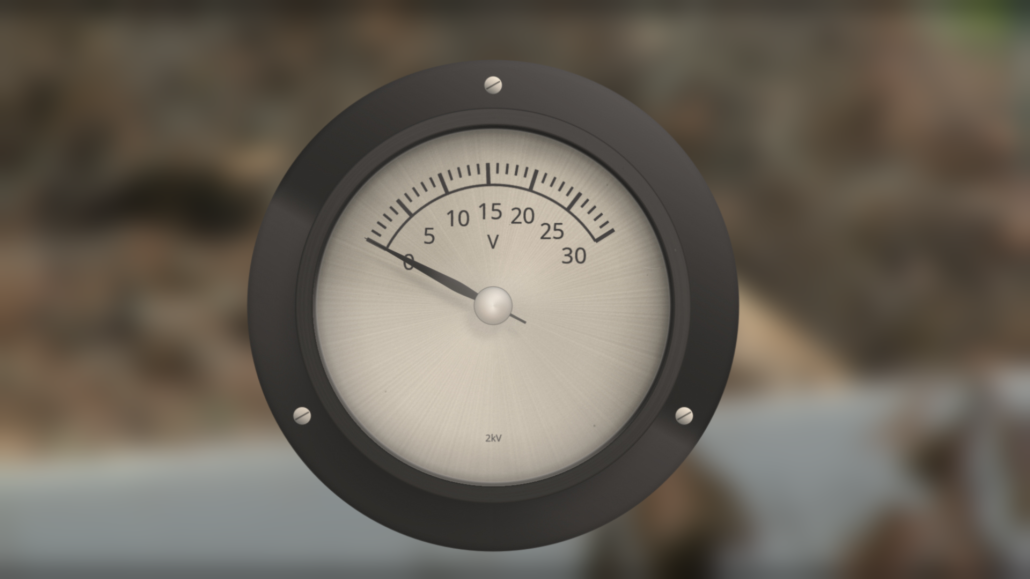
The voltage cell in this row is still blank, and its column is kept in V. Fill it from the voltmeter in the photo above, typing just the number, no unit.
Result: 0
